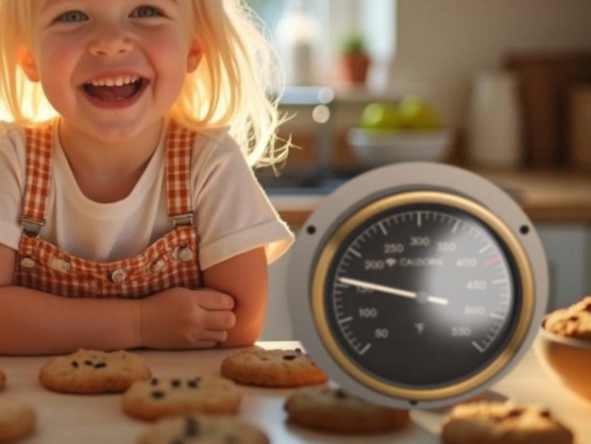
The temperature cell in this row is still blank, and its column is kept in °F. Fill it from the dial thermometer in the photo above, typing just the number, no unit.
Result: 160
